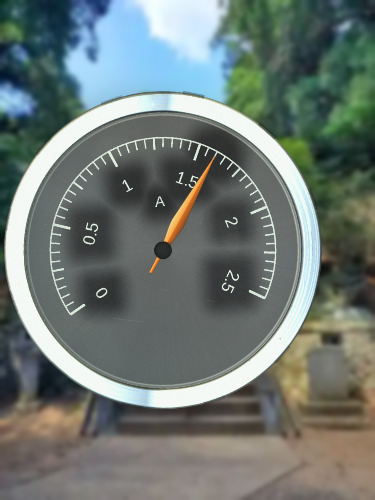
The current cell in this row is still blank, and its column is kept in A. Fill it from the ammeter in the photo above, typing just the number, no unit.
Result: 1.6
